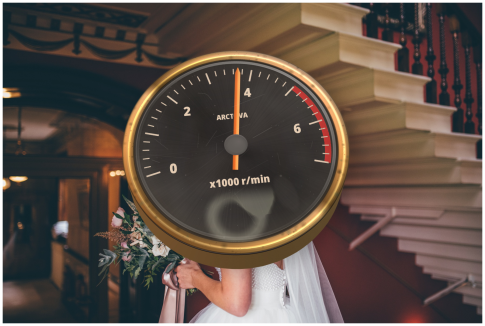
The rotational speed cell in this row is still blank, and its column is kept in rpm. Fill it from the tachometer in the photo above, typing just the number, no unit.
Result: 3700
